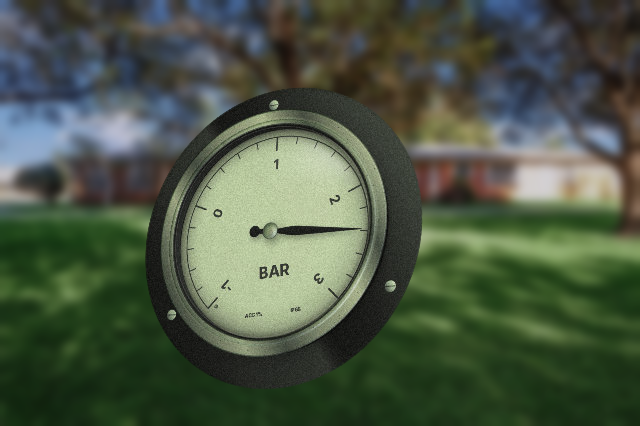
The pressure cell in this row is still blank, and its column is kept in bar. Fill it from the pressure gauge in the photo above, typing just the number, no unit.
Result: 2.4
